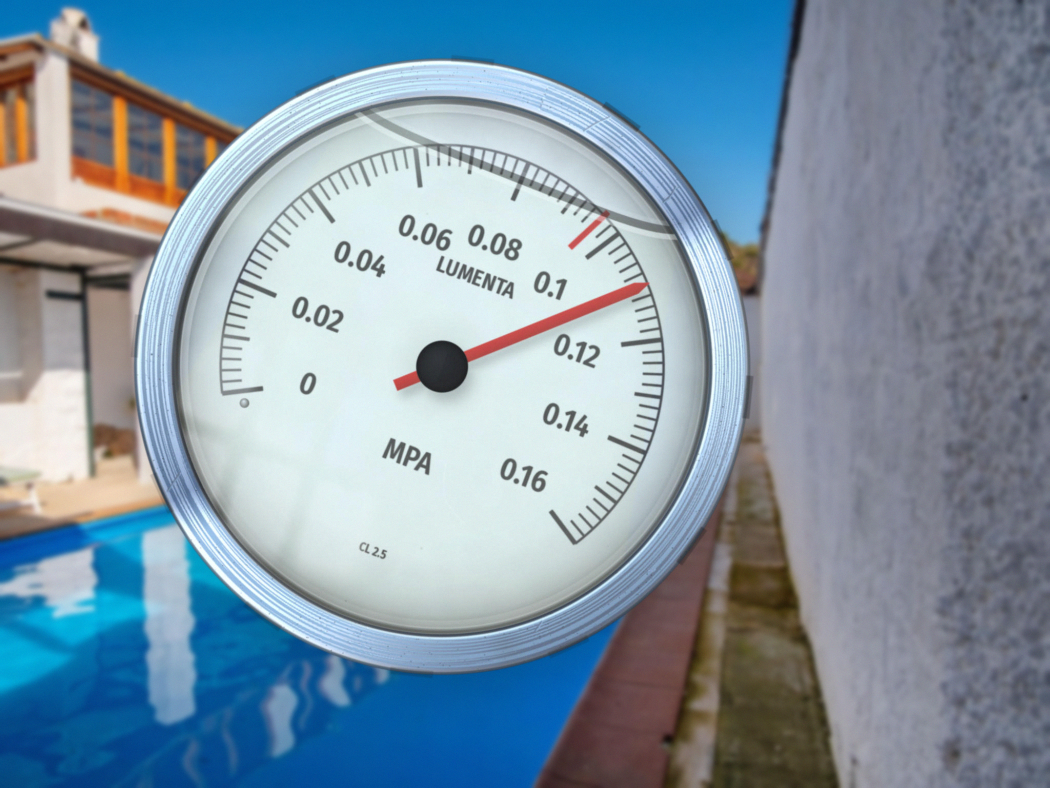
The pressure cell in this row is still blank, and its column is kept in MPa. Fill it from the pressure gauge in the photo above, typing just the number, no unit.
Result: 0.11
